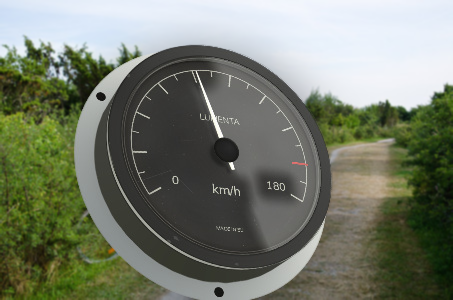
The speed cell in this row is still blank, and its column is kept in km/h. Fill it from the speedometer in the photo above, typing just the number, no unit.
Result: 80
